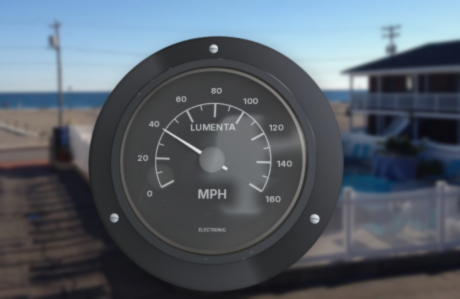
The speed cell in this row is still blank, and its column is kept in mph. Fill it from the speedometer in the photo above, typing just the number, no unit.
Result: 40
